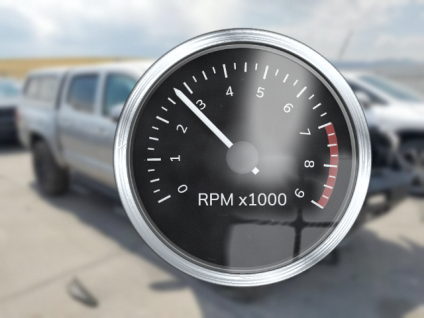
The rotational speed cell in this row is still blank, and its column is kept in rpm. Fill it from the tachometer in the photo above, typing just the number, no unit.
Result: 2750
